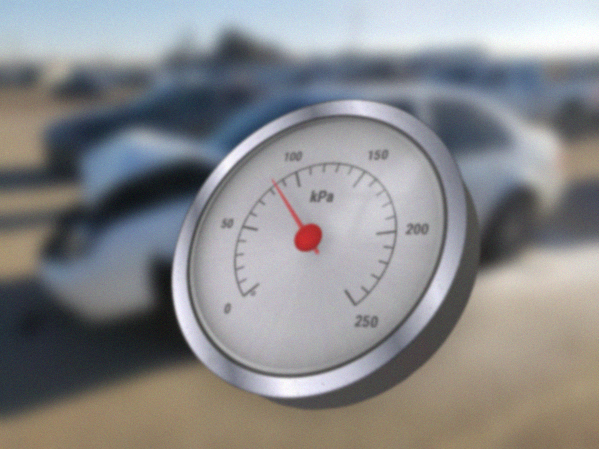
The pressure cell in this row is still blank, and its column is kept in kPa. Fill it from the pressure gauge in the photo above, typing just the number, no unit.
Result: 85
